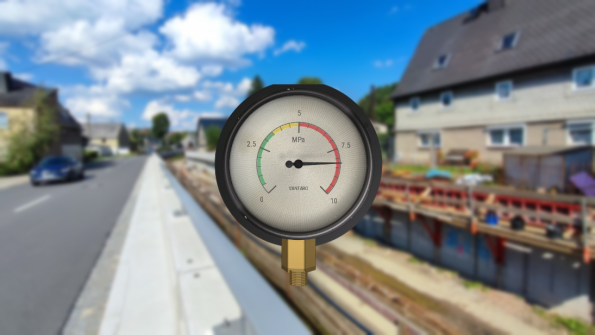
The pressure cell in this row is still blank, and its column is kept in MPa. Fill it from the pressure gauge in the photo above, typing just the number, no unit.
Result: 8.25
